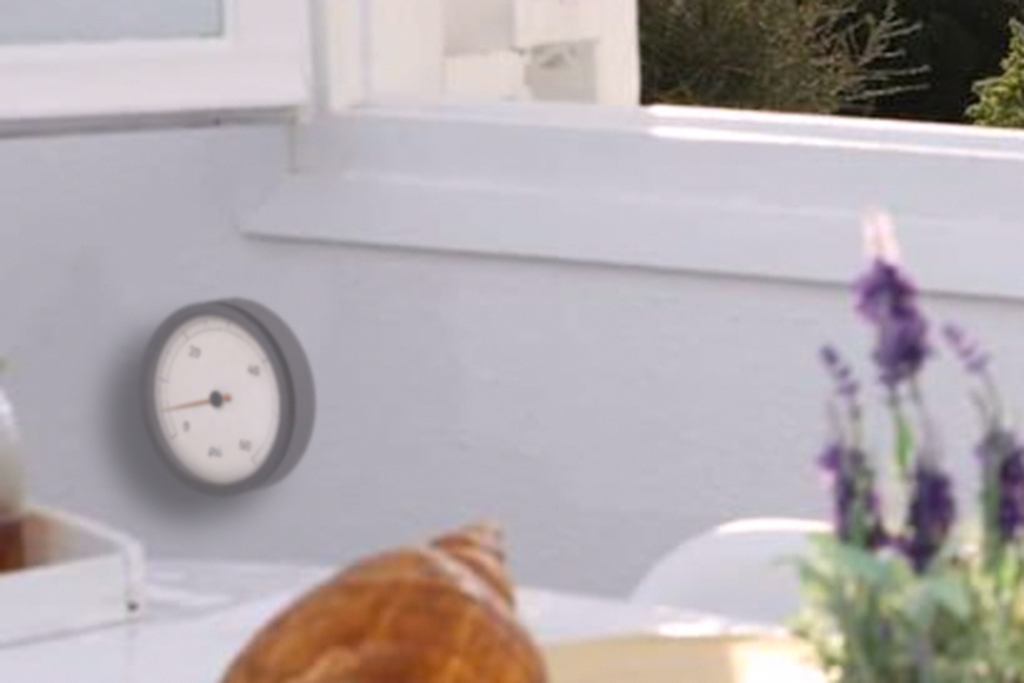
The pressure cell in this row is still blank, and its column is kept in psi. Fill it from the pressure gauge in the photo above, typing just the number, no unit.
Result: 5
